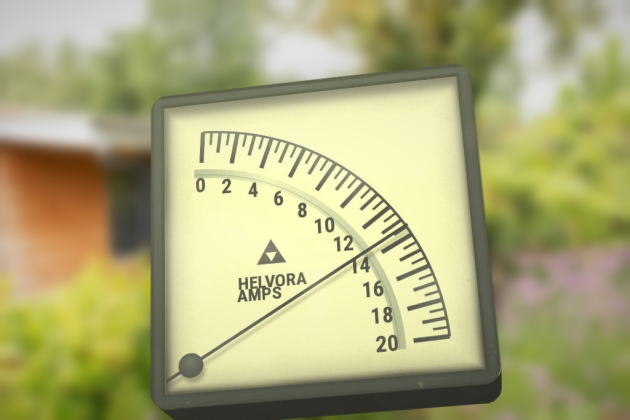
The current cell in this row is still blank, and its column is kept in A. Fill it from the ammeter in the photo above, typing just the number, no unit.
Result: 13.5
